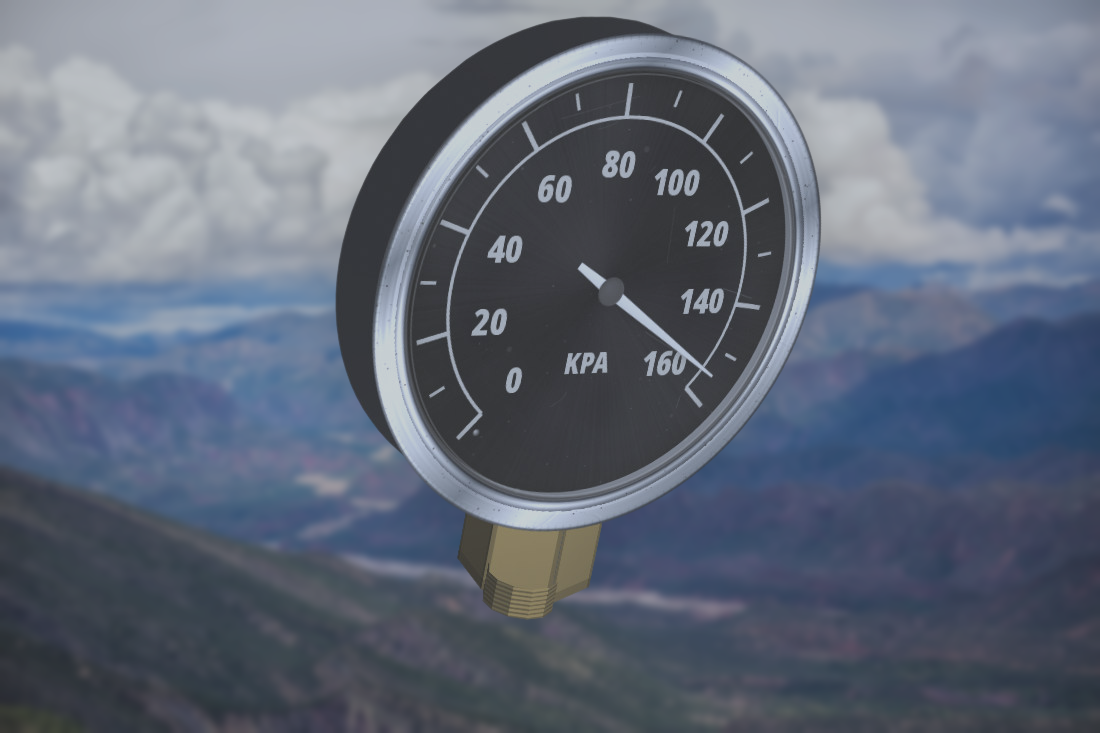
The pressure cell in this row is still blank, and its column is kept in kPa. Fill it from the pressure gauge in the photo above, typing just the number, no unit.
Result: 155
